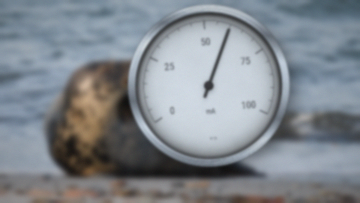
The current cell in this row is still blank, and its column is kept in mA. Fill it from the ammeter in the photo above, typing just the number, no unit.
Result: 60
